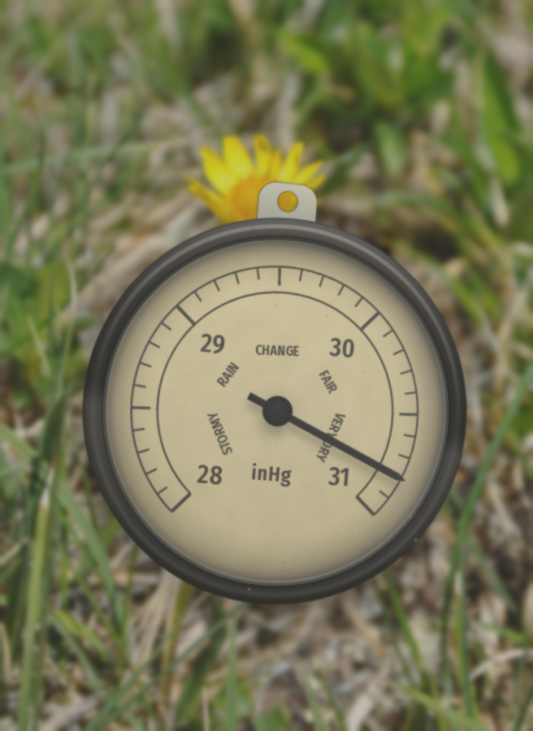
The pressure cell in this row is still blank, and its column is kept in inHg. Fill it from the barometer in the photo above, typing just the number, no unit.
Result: 30.8
